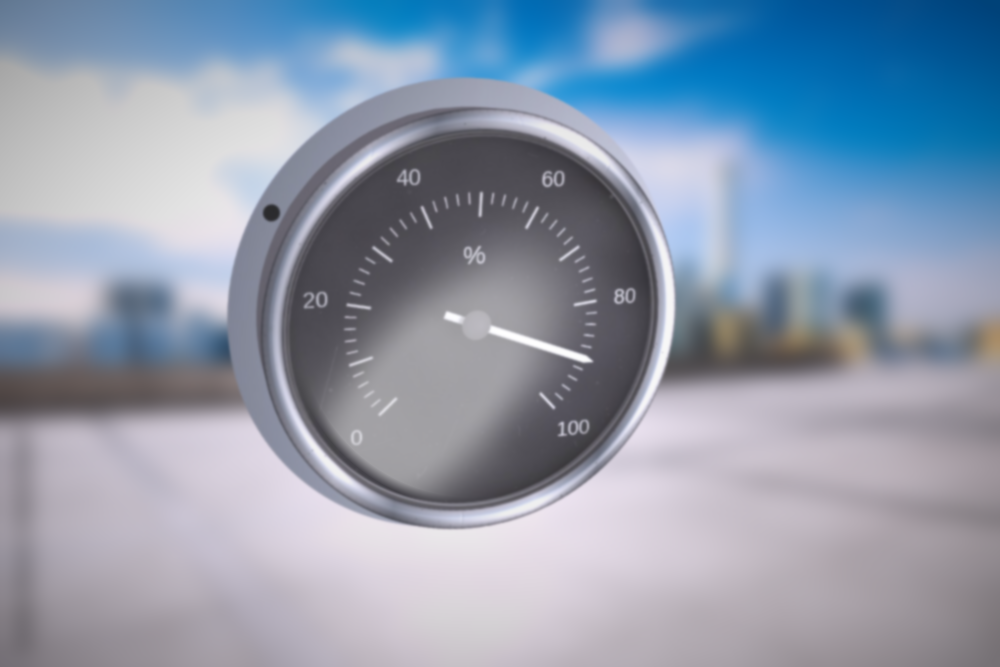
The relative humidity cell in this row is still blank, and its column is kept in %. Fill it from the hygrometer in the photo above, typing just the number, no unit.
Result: 90
